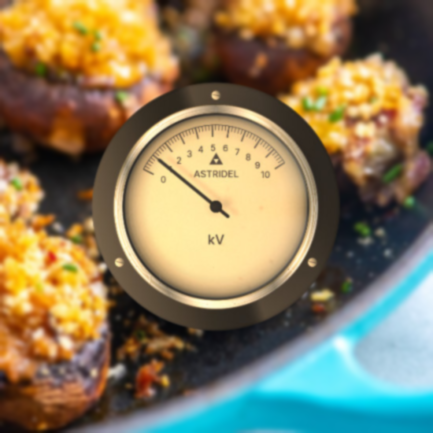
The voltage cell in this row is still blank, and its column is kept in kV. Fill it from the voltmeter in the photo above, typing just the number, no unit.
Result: 1
